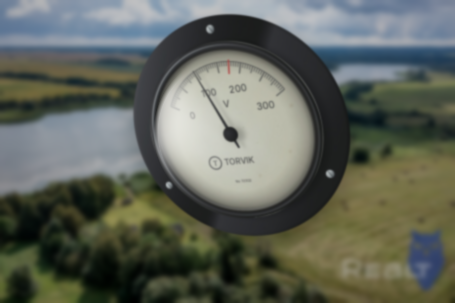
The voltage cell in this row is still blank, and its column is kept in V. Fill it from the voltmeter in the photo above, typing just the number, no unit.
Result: 100
